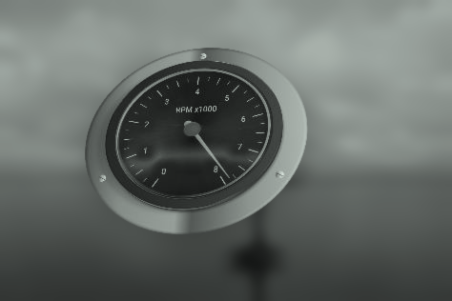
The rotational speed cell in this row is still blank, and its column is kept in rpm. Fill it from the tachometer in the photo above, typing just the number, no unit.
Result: 7875
